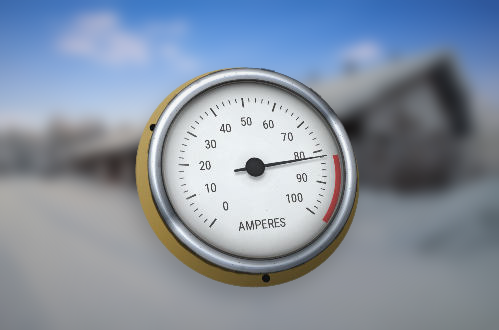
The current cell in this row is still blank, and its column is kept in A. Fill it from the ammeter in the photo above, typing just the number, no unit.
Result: 82
